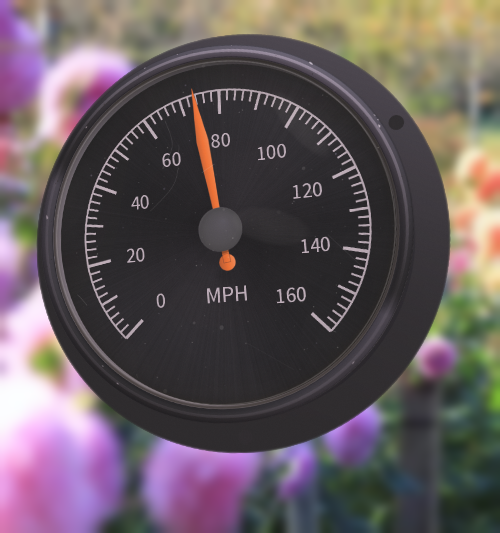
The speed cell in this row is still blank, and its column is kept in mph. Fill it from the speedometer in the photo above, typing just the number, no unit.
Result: 74
